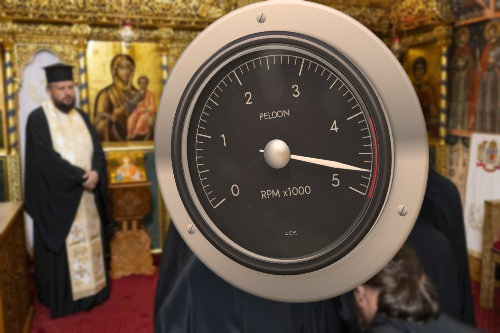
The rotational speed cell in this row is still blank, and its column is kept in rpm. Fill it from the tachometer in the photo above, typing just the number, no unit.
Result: 4700
